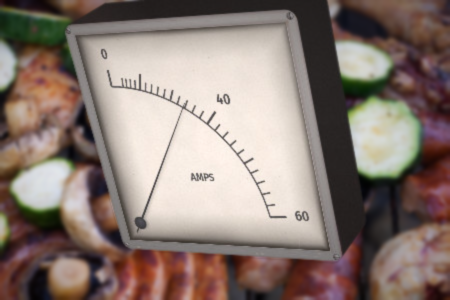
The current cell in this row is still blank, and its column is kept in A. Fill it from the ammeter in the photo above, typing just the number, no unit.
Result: 34
